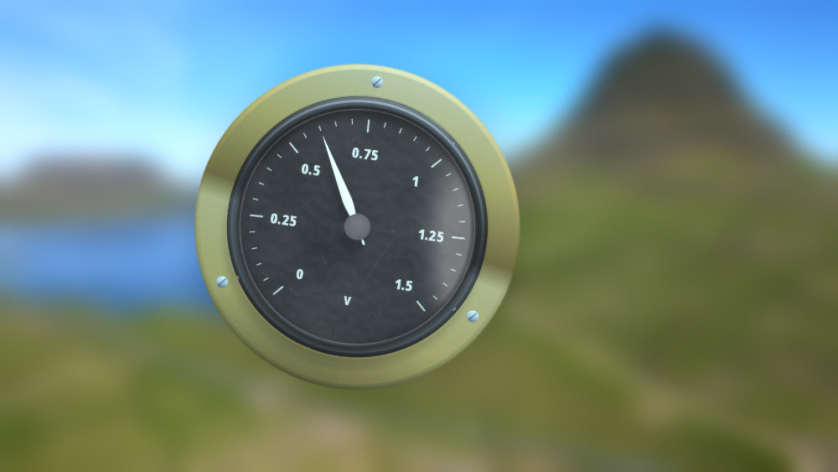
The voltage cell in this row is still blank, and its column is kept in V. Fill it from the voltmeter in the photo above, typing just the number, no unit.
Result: 0.6
